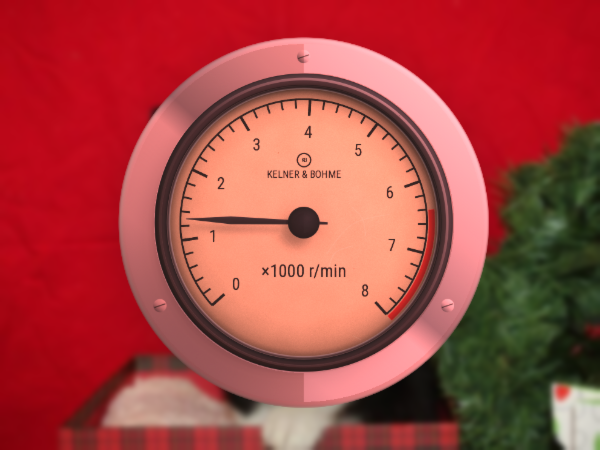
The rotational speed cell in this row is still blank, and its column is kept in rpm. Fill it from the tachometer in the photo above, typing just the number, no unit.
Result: 1300
